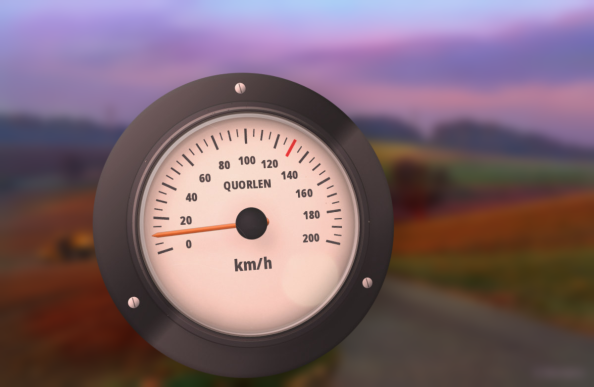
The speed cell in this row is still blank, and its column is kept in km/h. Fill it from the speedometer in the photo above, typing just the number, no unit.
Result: 10
